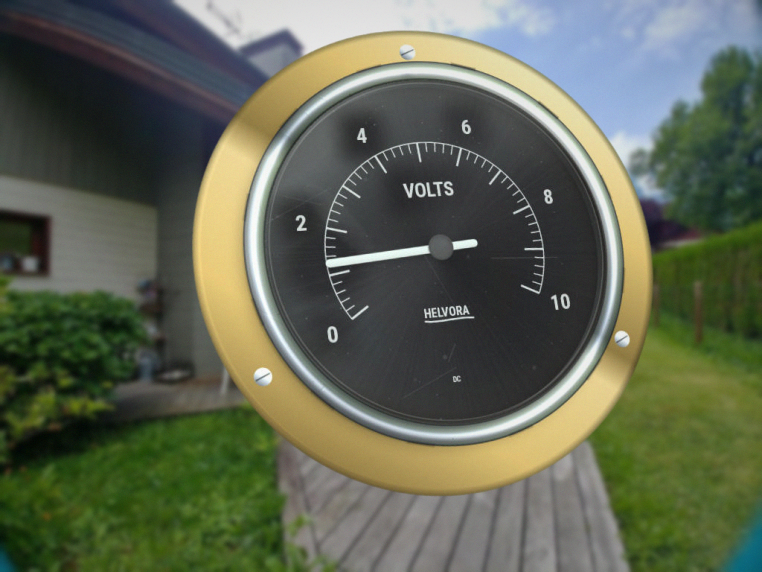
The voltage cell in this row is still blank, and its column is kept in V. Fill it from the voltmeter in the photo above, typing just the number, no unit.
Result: 1.2
